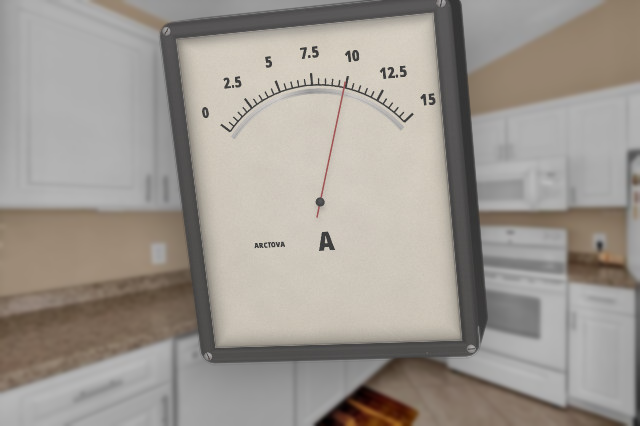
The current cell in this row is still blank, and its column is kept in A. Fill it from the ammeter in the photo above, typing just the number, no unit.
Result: 10
